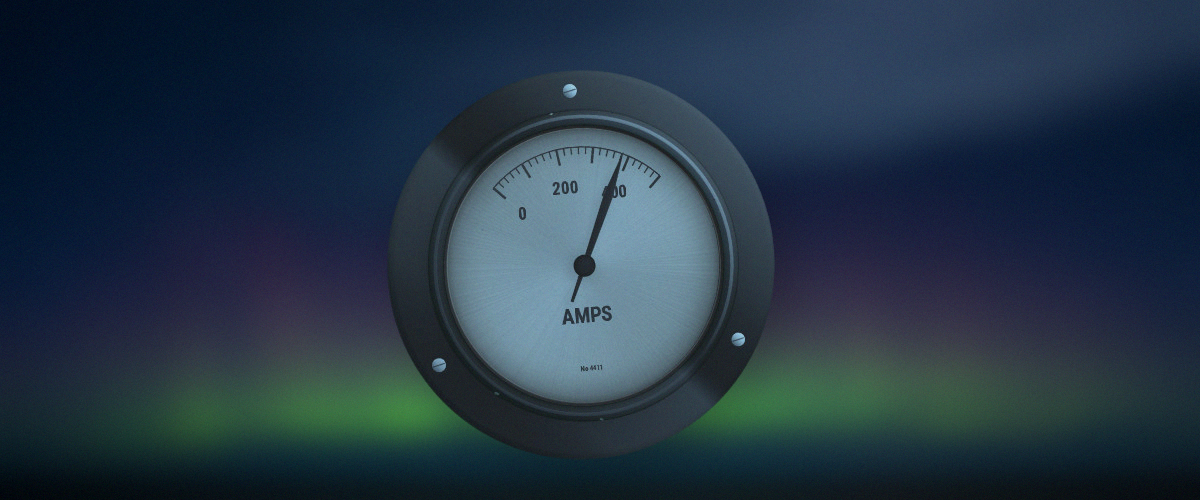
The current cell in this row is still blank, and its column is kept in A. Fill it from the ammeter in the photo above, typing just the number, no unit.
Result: 380
